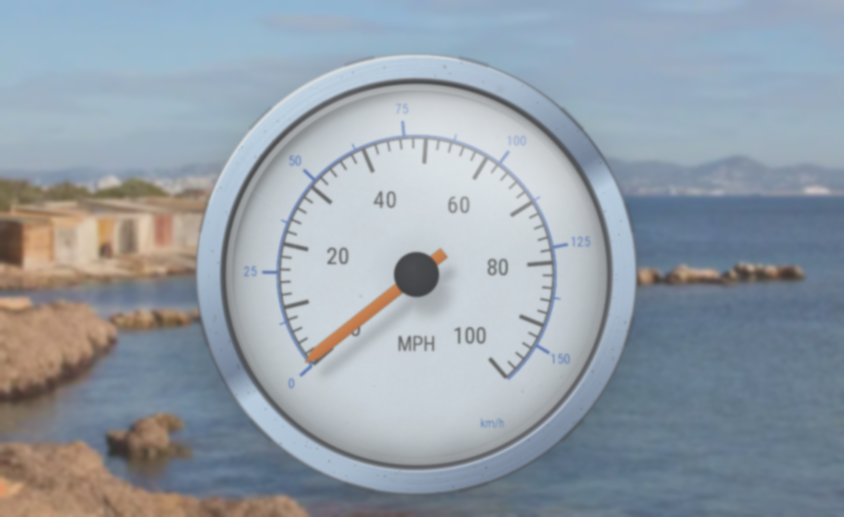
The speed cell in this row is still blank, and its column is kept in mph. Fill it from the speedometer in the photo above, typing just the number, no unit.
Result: 1
